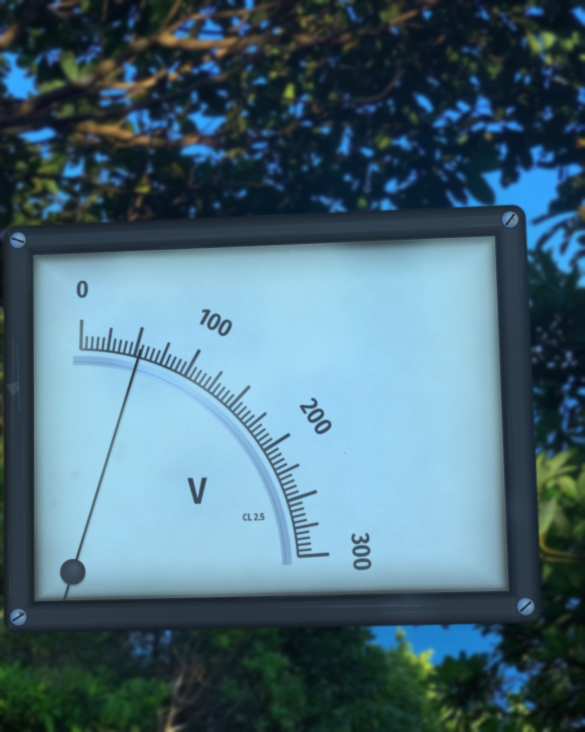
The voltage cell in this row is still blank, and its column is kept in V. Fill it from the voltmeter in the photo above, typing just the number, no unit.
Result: 55
